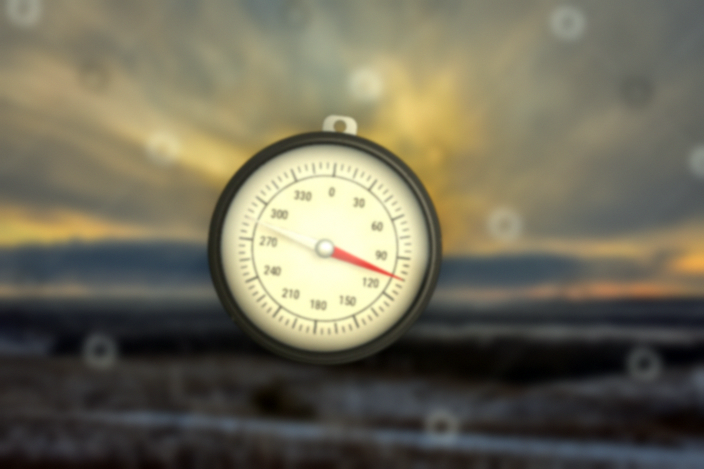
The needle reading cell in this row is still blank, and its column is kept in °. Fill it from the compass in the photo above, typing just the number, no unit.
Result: 105
